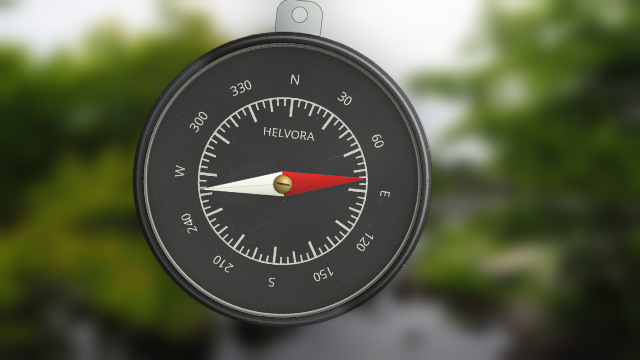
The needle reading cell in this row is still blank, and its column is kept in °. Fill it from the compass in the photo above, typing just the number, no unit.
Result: 80
